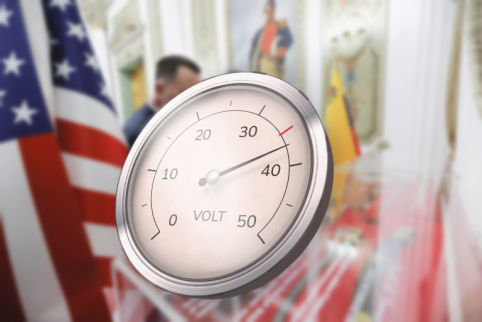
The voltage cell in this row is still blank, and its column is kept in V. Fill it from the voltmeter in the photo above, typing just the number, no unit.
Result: 37.5
